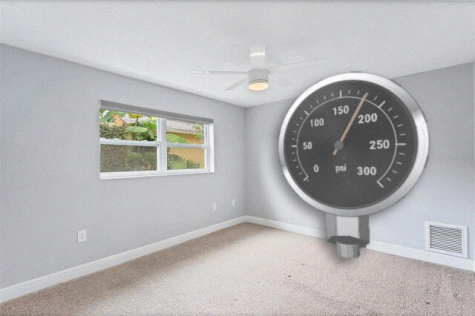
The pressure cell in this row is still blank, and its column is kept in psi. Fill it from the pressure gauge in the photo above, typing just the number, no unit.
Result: 180
